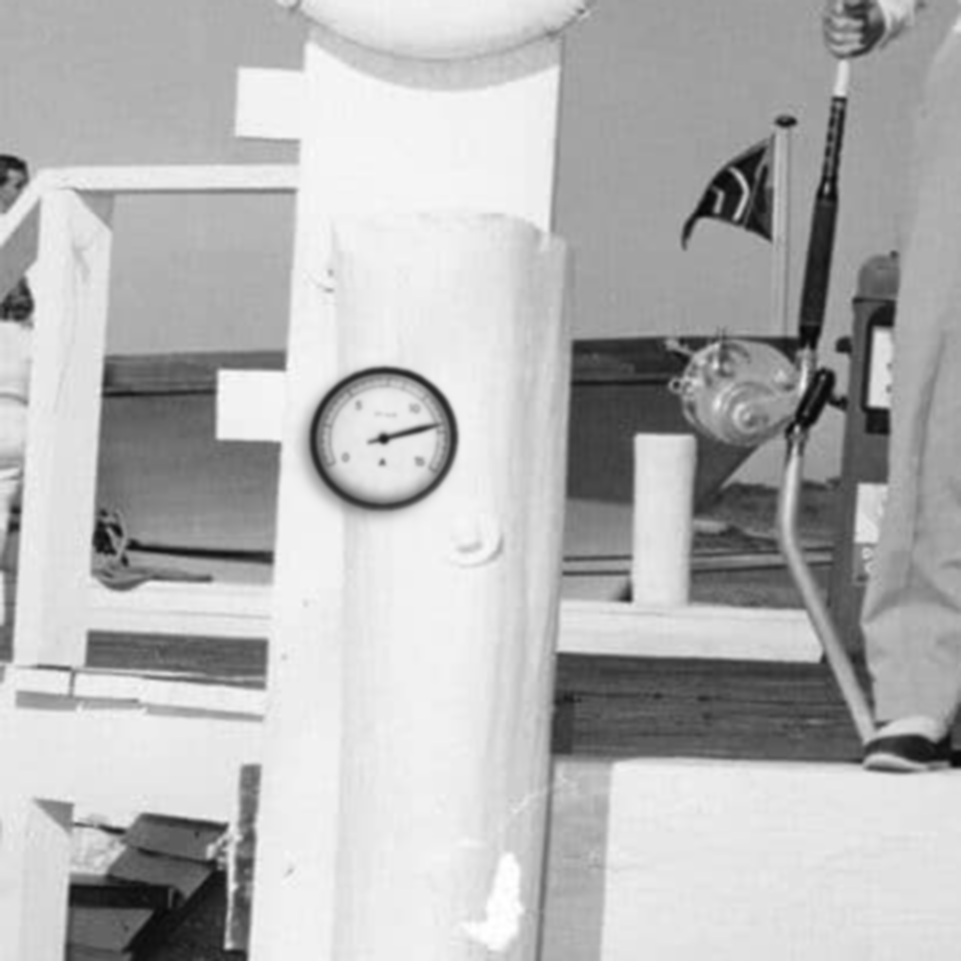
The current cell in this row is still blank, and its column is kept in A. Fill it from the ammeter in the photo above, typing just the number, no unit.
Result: 12
